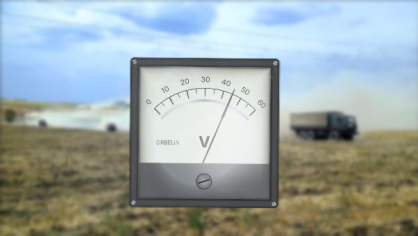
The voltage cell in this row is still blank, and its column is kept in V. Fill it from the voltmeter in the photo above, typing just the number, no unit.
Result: 45
